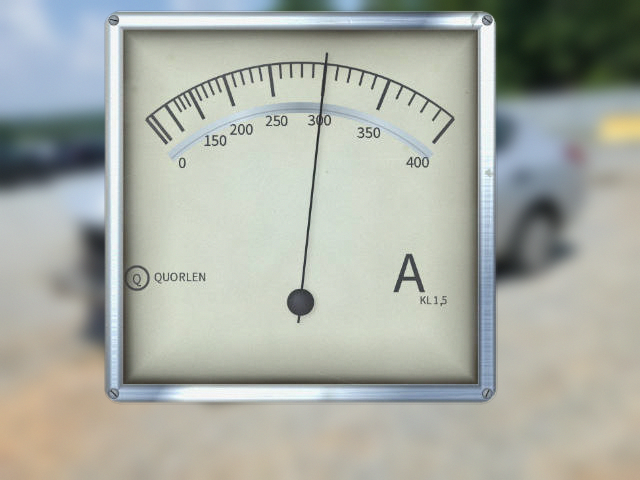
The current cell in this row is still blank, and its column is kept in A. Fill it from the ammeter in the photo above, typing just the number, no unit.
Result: 300
